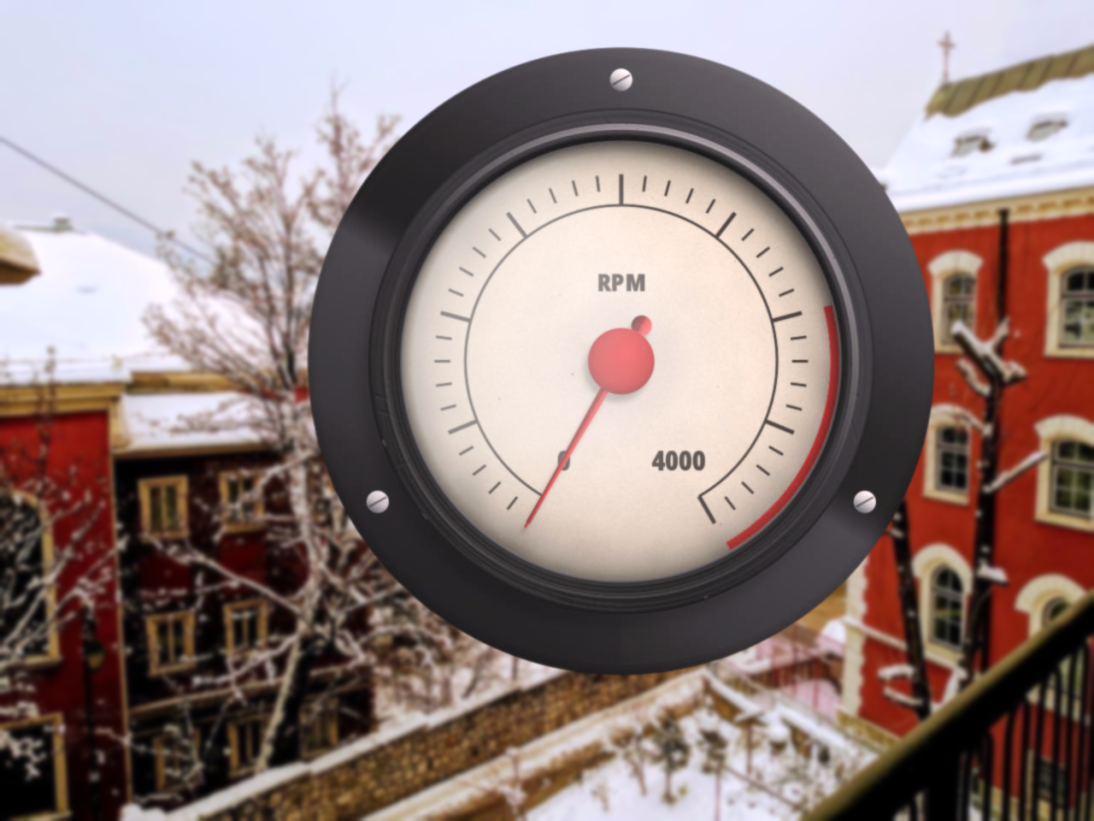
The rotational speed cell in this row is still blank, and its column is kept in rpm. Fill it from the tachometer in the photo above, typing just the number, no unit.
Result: 0
